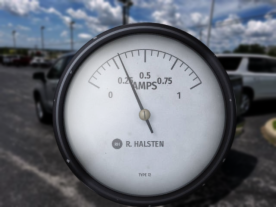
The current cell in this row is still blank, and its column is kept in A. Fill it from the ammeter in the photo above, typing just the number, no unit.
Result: 0.3
